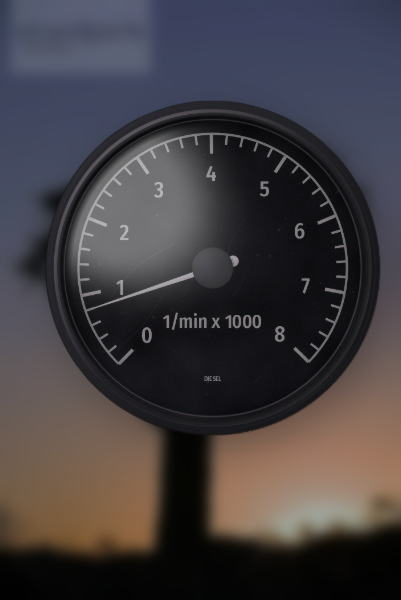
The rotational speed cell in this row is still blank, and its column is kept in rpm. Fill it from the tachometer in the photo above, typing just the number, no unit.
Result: 800
